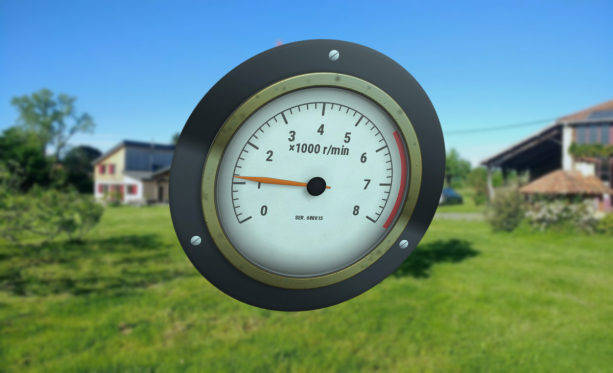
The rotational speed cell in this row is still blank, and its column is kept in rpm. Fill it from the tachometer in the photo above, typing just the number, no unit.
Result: 1200
